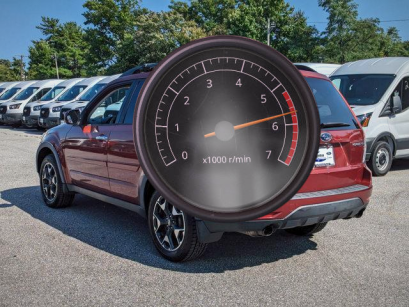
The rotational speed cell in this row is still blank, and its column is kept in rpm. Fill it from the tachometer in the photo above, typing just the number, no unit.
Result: 5700
